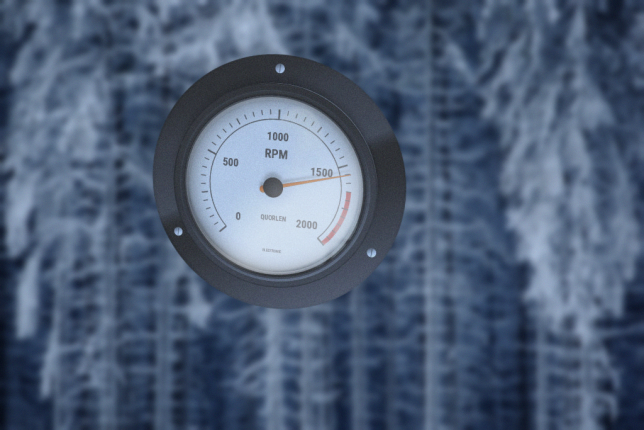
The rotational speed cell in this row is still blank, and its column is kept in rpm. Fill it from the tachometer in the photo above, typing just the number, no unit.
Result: 1550
